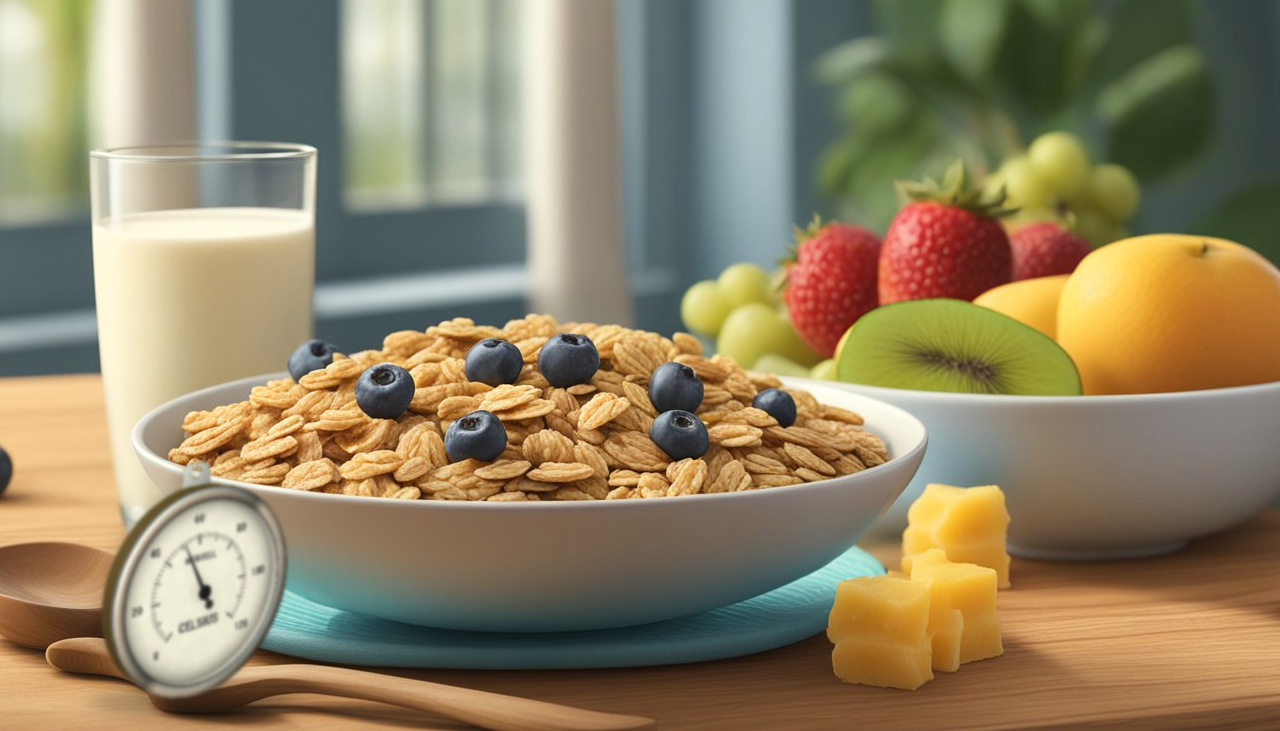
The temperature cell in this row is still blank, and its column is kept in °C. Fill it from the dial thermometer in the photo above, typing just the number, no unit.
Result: 50
